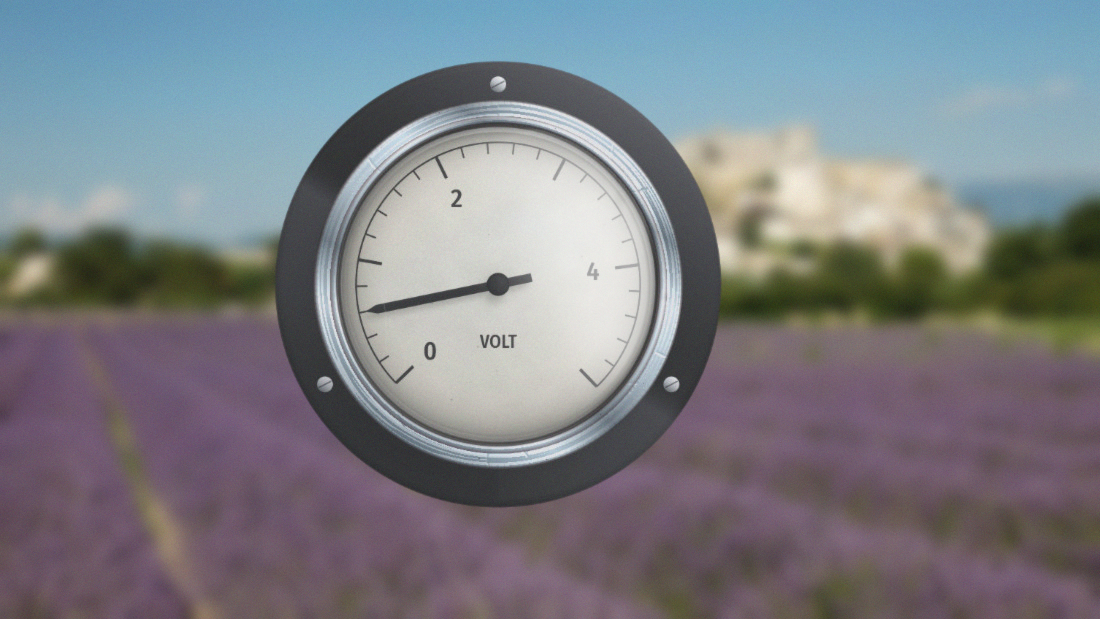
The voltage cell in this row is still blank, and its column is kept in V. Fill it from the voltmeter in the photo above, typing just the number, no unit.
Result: 0.6
